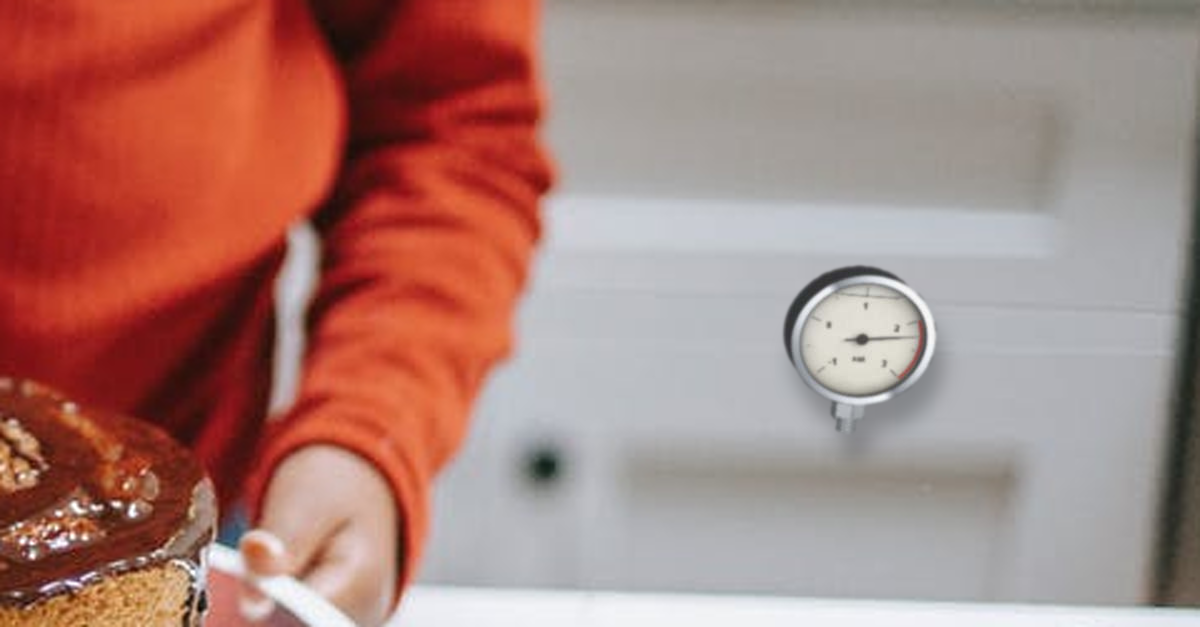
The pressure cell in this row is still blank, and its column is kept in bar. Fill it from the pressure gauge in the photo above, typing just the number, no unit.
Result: 2.25
